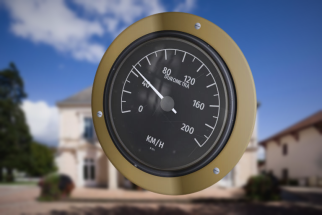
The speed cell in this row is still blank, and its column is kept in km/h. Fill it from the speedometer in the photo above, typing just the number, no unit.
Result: 45
